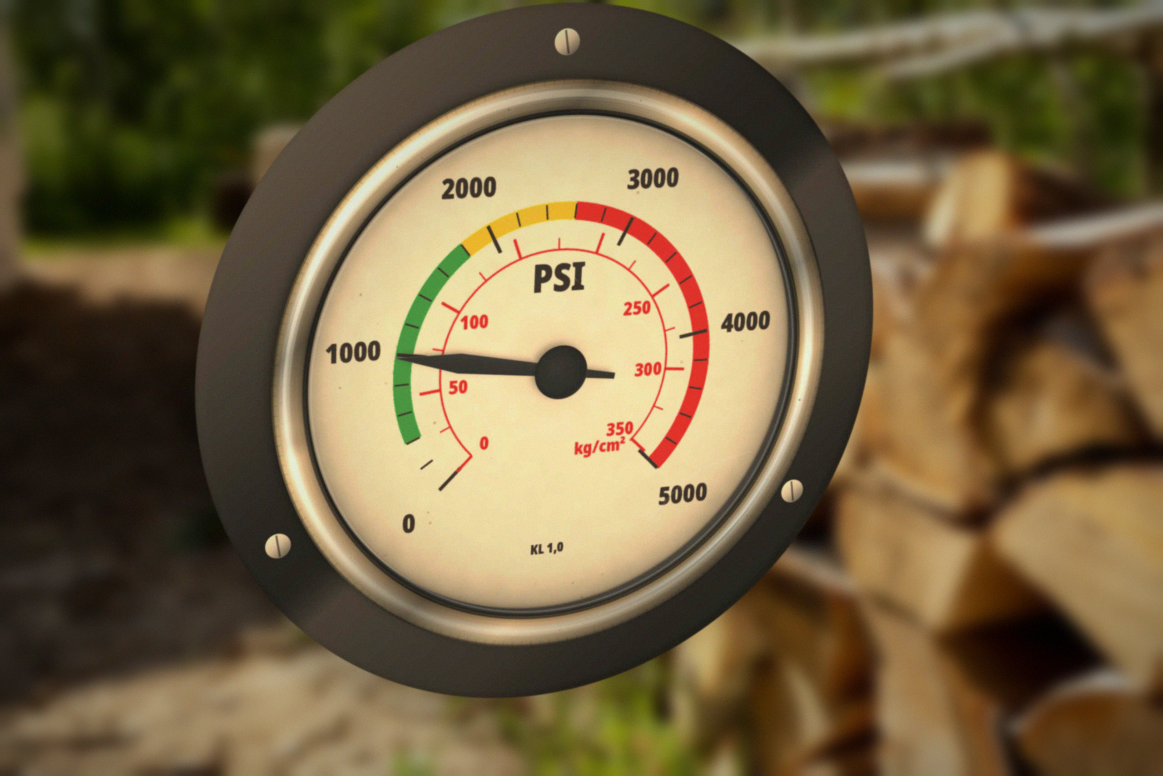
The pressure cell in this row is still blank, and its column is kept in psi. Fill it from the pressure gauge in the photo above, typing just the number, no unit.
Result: 1000
